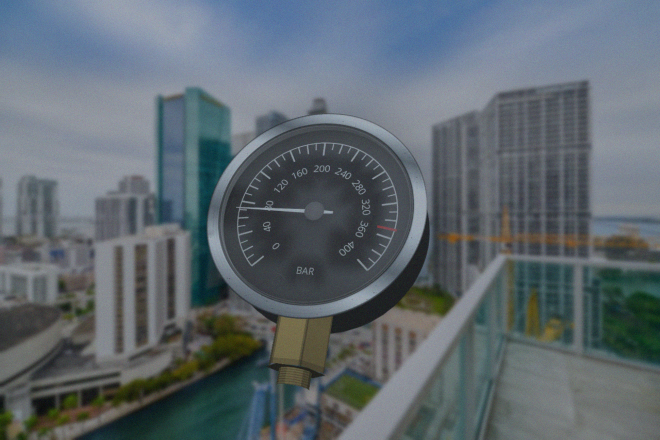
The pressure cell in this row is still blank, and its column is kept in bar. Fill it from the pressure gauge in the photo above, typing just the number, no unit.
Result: 70
